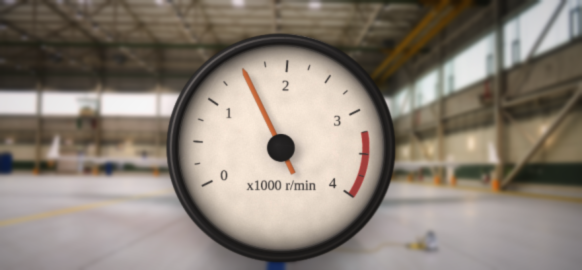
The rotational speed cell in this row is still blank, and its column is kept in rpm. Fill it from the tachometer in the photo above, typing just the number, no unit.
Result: 1500
